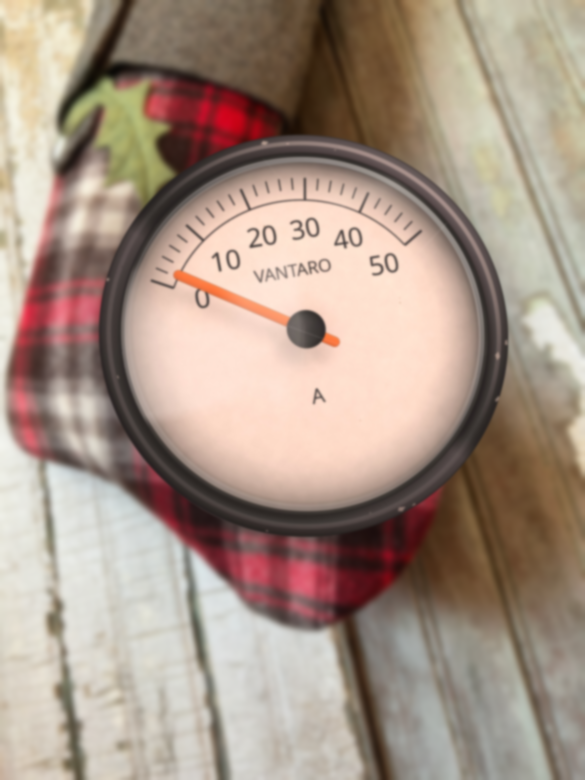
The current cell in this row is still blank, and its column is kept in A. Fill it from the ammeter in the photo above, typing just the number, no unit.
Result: 2
